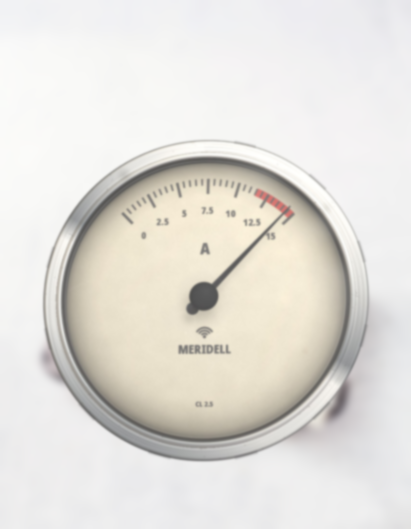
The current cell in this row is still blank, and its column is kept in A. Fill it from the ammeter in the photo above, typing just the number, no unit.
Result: 14.5
